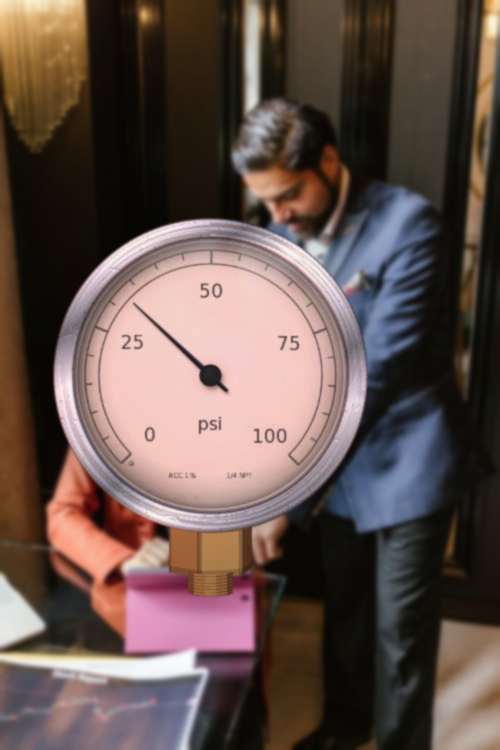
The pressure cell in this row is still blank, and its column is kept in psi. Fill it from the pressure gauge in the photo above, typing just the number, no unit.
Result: 32.5
